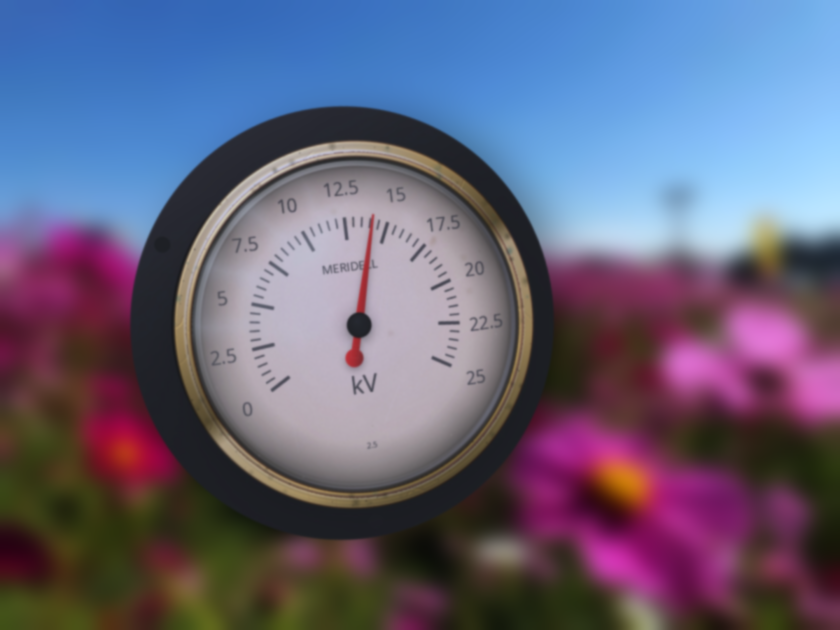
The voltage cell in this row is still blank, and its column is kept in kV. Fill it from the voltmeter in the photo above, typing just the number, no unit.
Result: 14
